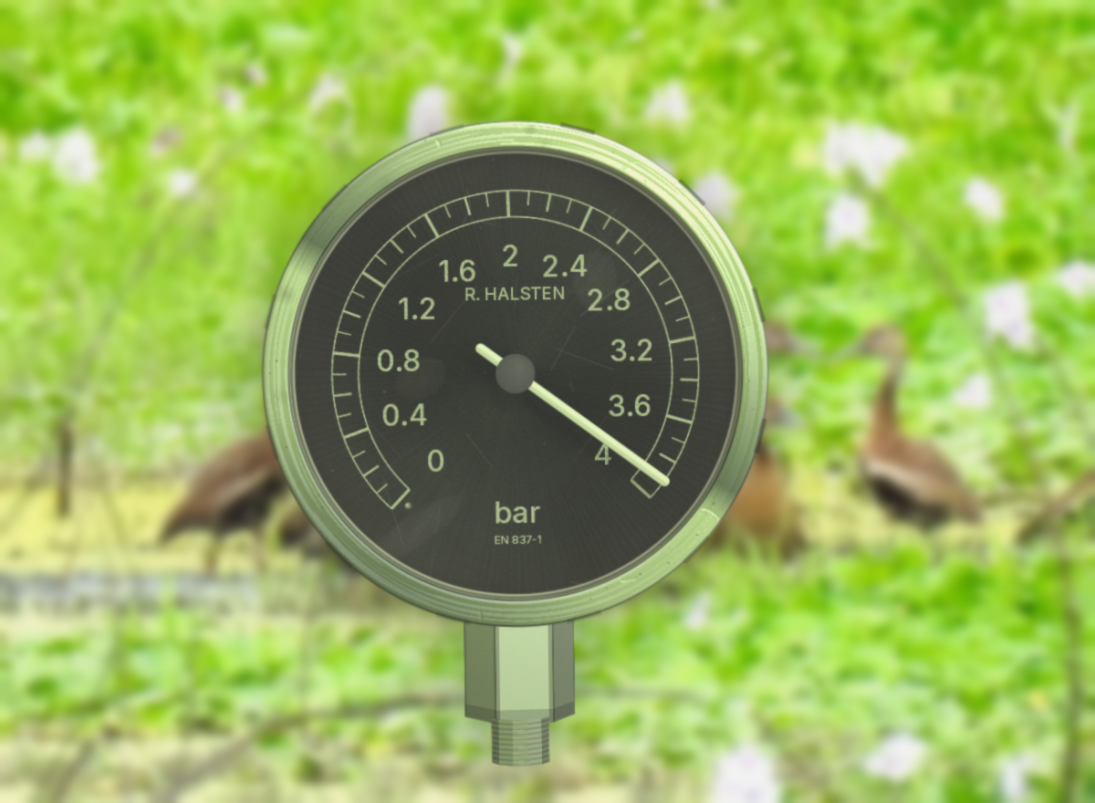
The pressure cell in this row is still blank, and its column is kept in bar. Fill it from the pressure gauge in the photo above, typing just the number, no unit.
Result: 3.9
